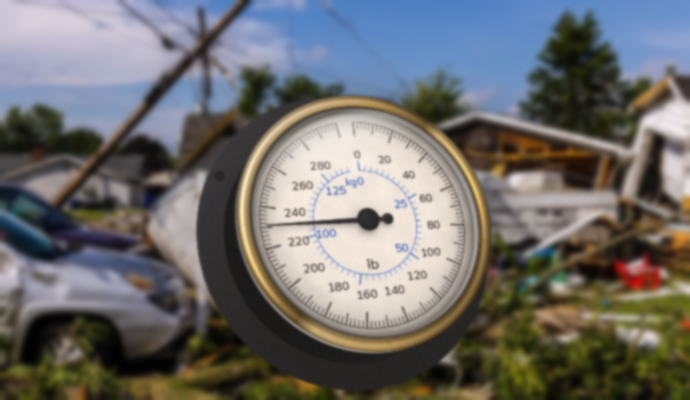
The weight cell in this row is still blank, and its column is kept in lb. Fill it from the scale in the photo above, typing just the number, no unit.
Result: 230
